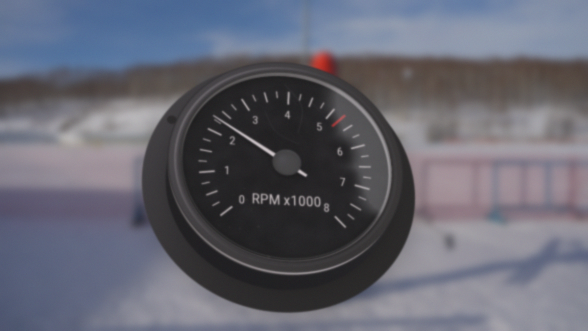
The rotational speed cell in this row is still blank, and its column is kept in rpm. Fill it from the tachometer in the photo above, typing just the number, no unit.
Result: 2250
